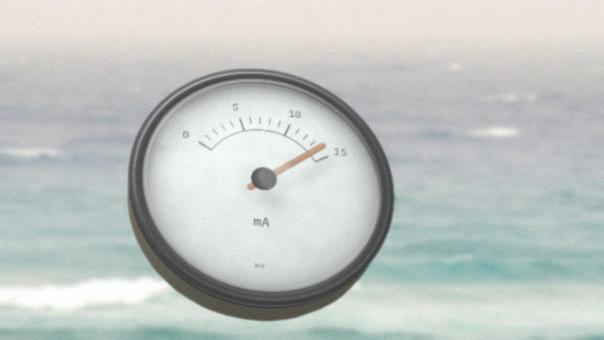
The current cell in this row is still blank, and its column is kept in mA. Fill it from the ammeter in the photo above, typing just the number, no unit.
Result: 14
